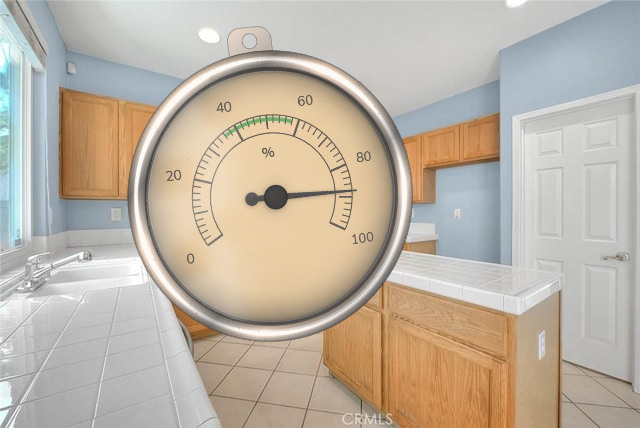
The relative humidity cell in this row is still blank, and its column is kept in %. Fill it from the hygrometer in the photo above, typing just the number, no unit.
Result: 88
